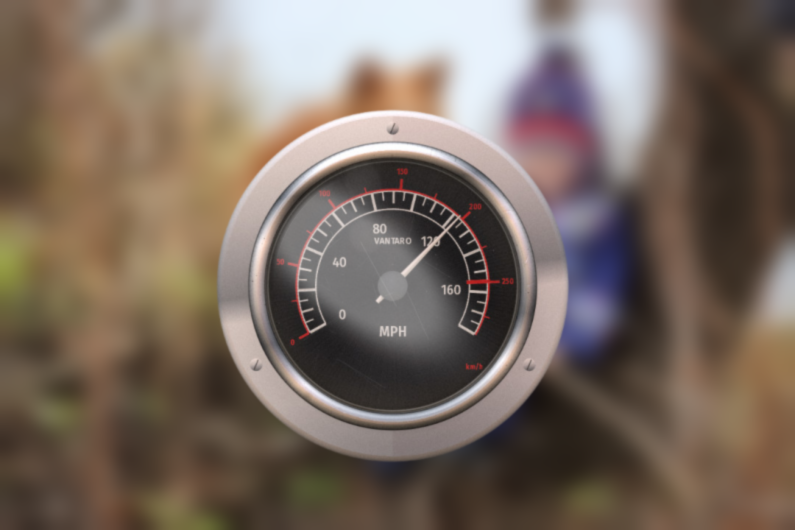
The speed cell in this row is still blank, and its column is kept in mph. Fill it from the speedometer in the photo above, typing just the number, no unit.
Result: 122.5
